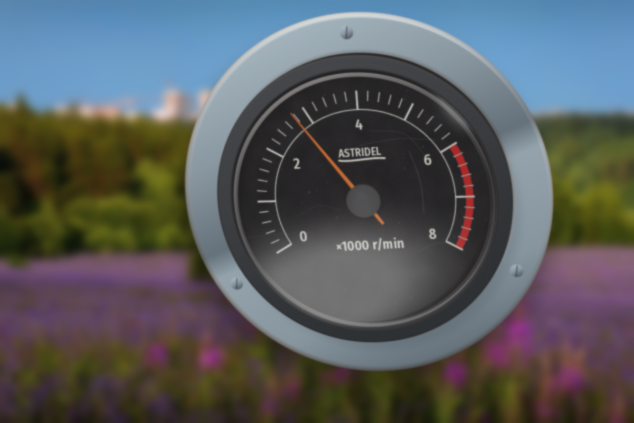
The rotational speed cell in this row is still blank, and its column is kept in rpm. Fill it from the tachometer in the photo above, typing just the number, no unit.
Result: 2800
